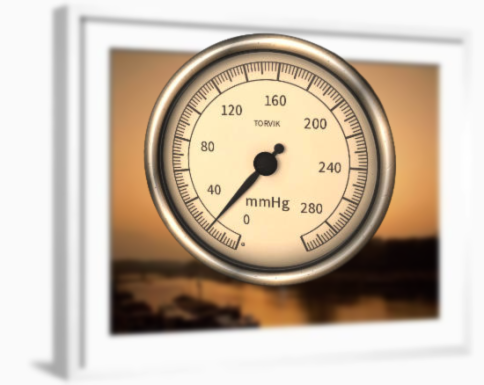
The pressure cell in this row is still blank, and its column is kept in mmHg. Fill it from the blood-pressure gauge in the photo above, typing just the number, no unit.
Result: 20
